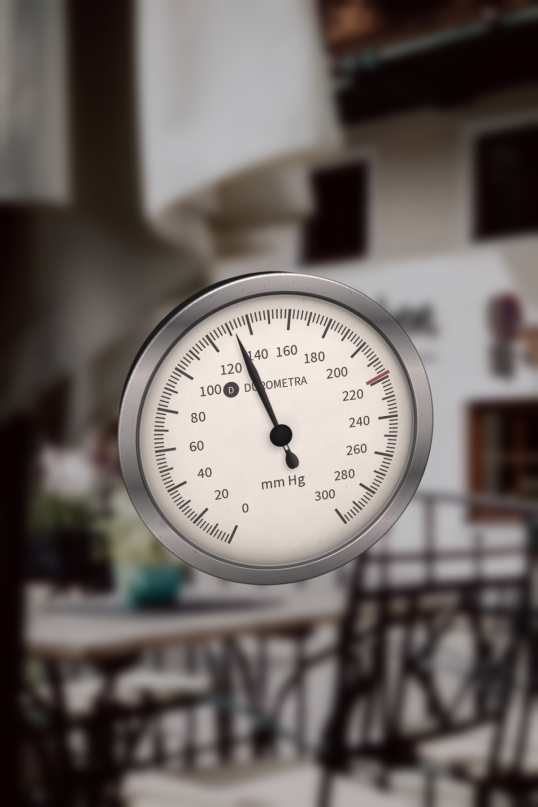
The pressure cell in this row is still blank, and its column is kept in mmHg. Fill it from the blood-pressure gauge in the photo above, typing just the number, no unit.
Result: 132
